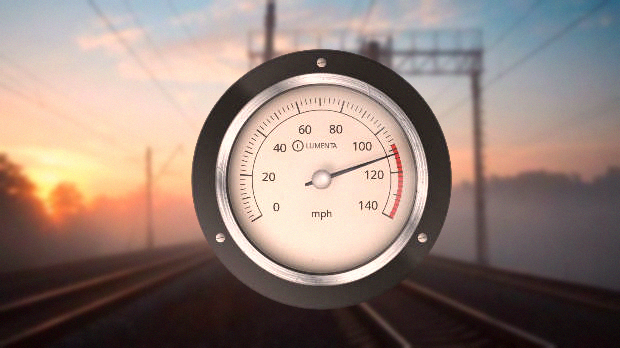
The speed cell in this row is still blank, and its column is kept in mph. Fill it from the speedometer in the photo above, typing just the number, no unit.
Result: 112
